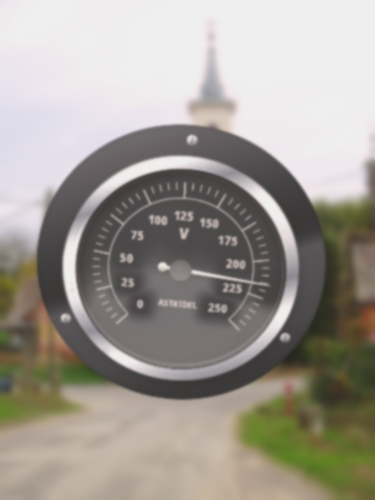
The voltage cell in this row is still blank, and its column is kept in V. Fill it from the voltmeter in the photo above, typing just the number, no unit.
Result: 215
